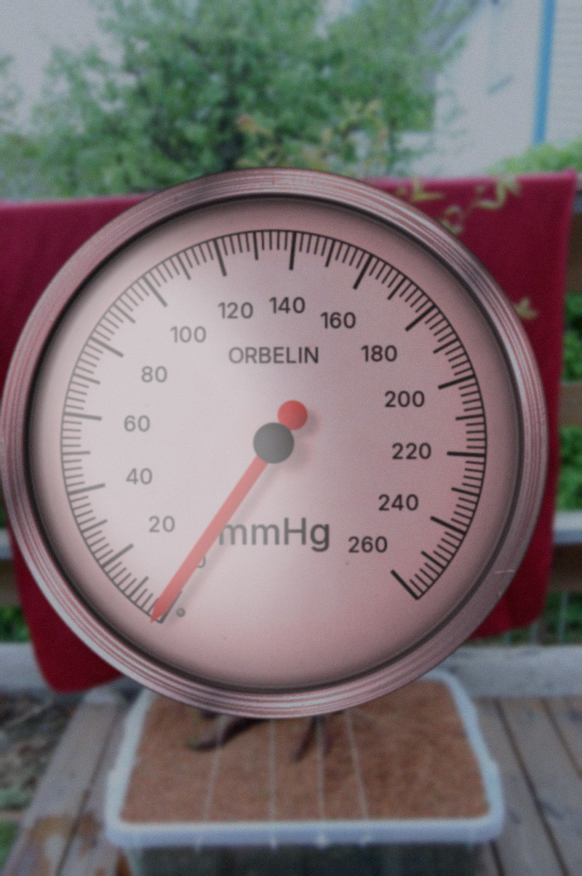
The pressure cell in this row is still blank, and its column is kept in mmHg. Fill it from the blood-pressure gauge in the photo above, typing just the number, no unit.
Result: 2
